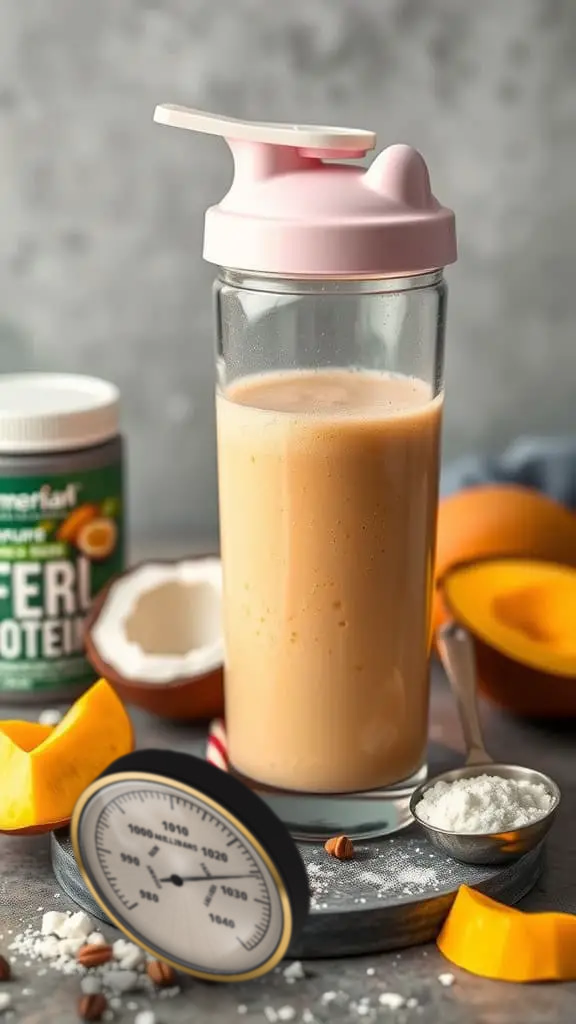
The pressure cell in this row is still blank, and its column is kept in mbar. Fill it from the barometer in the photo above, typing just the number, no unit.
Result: 1025
